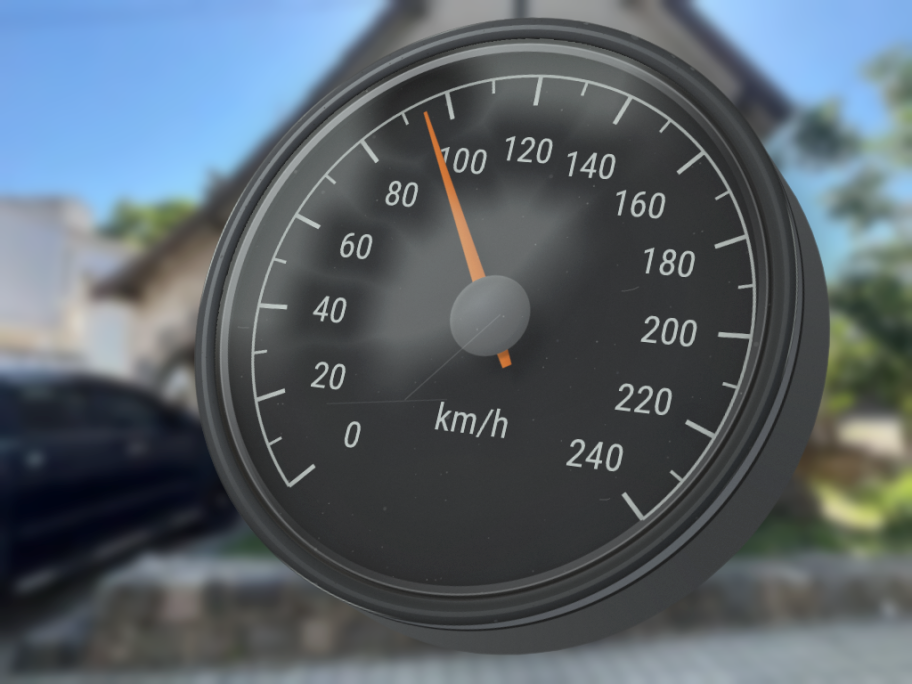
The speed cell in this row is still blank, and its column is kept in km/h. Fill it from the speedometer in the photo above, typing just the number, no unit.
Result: 95
